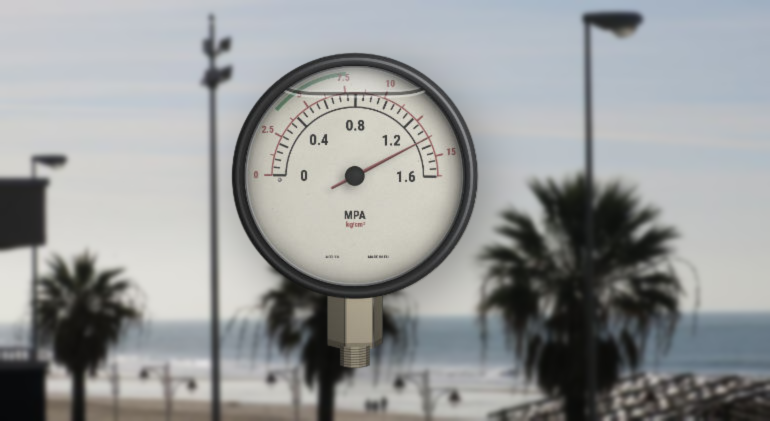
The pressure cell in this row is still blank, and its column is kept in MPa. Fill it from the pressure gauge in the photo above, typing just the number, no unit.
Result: 1.35
